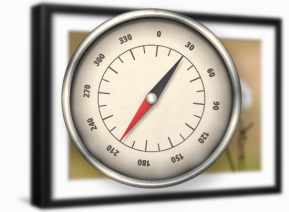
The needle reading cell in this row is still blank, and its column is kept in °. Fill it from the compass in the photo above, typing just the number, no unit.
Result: 210
